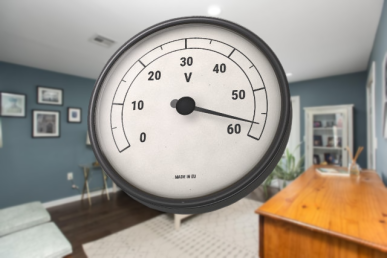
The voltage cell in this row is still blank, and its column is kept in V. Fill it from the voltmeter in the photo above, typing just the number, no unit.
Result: 57.5
